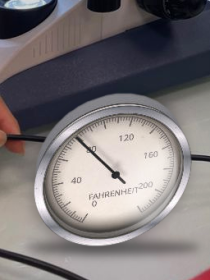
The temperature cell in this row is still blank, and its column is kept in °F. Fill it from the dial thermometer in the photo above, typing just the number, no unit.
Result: 80
